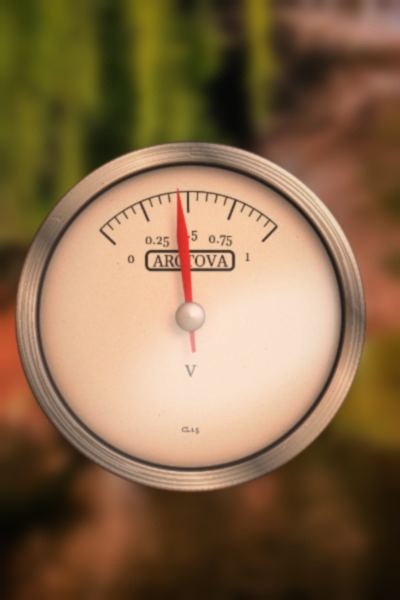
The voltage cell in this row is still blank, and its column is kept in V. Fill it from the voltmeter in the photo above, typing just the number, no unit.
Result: 0.45
